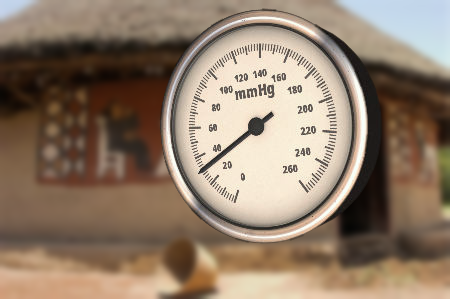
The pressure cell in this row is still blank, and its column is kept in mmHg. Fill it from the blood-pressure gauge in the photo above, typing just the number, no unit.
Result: 30
